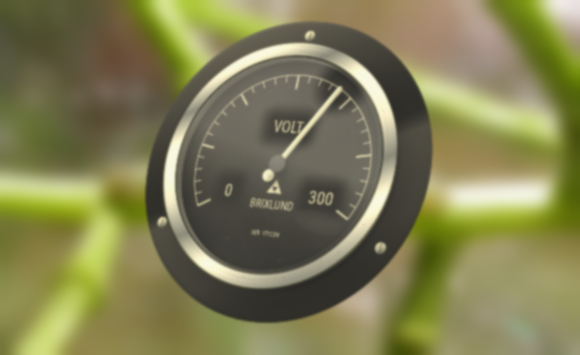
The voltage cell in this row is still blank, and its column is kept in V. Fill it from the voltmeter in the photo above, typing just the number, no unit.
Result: 190
